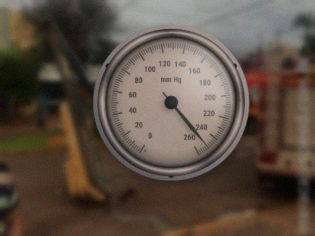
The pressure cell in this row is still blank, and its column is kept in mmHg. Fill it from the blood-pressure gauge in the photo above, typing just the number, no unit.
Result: 250
